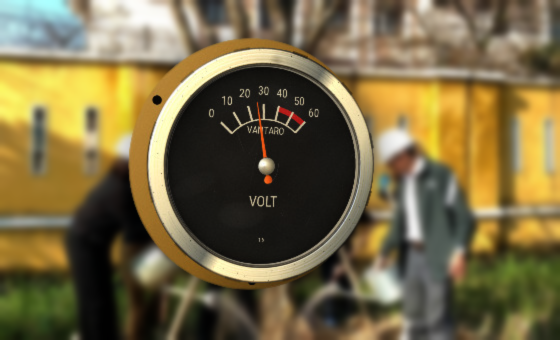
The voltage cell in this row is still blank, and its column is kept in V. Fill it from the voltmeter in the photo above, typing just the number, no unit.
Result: 25
